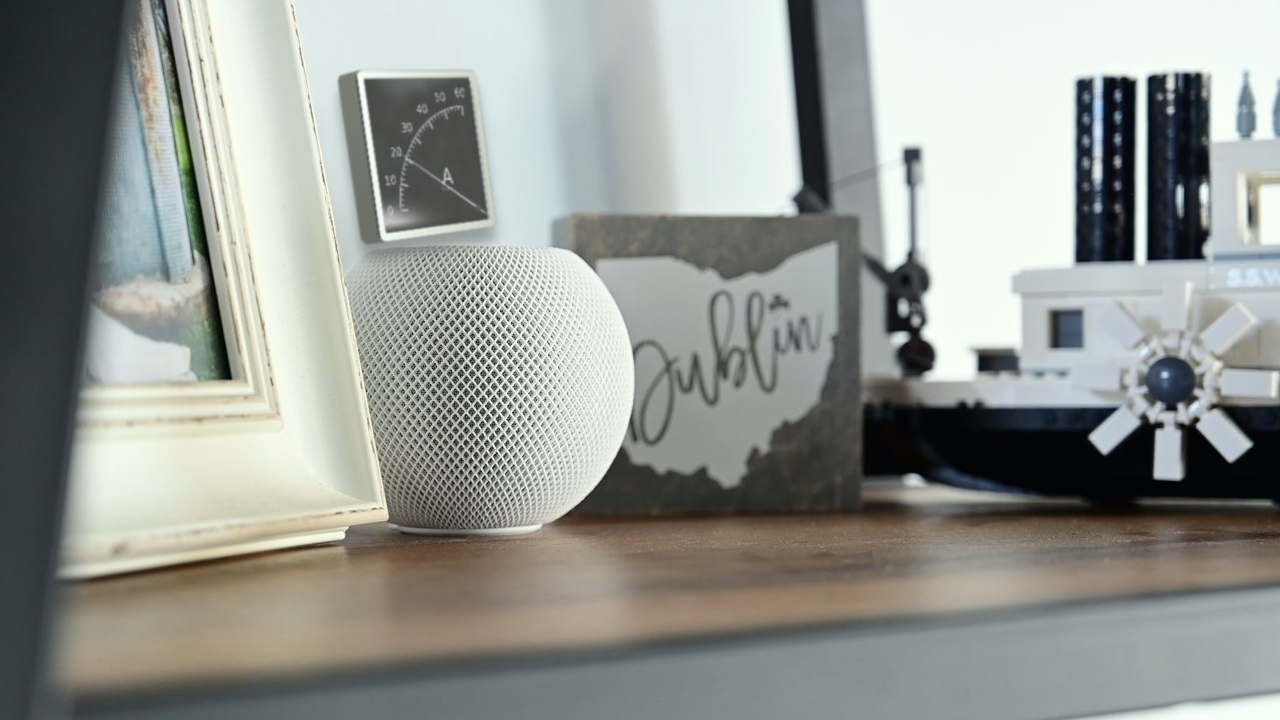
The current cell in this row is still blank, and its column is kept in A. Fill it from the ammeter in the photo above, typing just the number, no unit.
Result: 20
